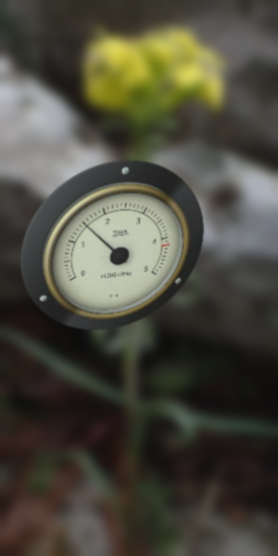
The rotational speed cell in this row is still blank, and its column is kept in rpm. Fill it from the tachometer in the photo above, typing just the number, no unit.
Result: 1500
